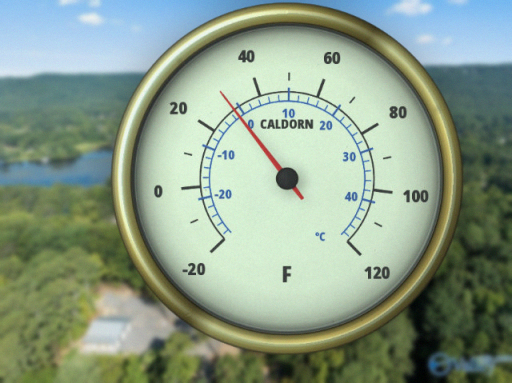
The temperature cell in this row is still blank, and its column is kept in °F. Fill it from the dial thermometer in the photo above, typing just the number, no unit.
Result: 30
